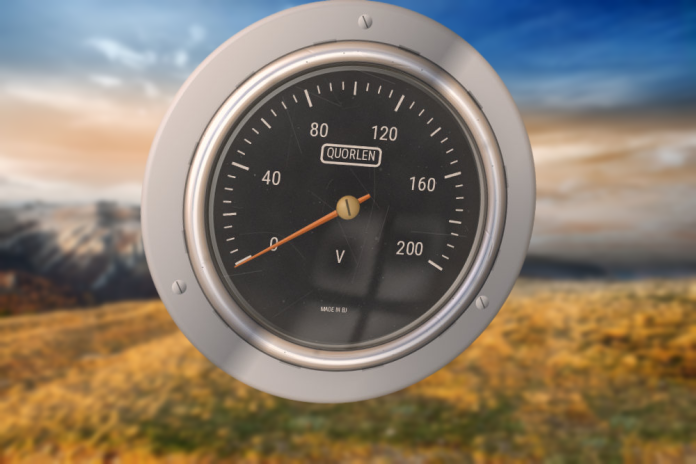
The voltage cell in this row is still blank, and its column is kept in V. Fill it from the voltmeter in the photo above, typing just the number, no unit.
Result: 0
